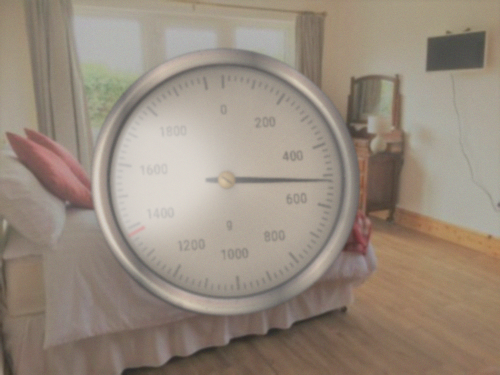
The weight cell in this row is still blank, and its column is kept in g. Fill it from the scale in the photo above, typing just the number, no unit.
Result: 520
